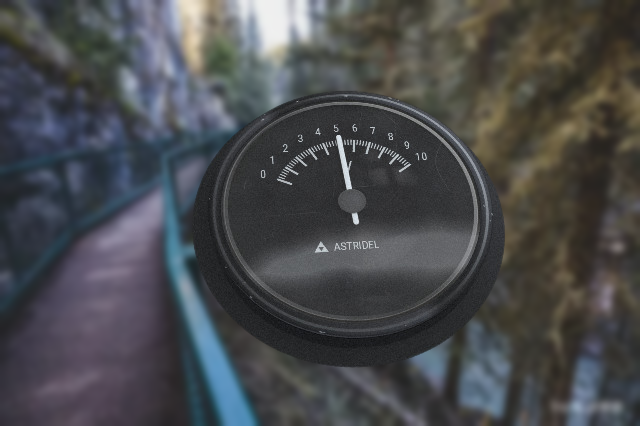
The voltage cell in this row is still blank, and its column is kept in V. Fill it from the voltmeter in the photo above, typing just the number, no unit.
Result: 5
